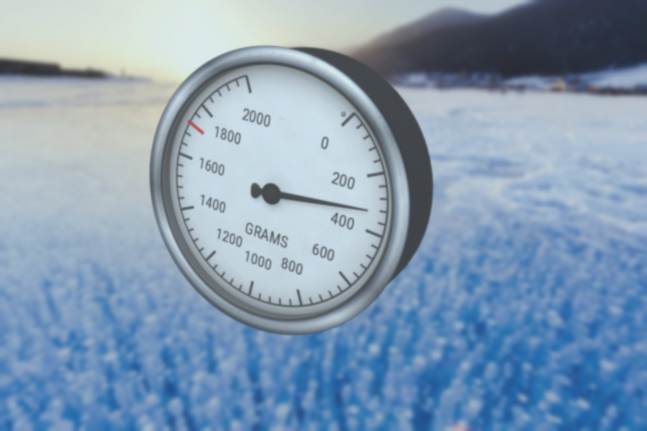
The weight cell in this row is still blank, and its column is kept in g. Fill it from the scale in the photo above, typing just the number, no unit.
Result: 320
